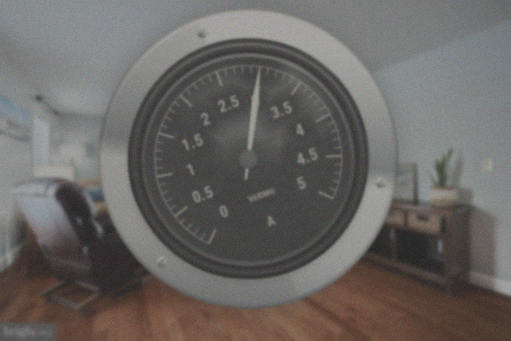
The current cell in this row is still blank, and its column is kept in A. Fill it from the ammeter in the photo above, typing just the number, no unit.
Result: 3
